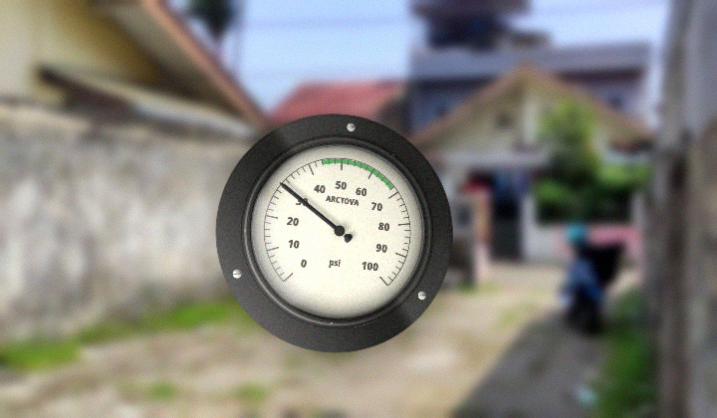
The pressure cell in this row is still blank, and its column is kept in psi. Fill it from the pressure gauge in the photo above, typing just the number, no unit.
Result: 30
